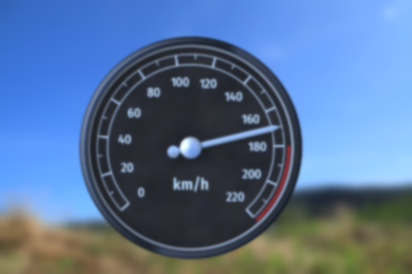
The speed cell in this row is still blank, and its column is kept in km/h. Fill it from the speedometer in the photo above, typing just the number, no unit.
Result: 170
